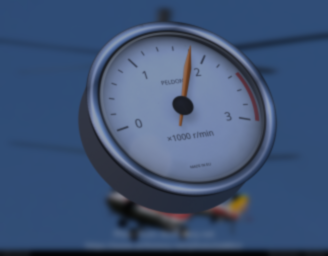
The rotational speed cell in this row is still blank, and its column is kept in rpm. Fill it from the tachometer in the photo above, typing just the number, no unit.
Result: 1800
